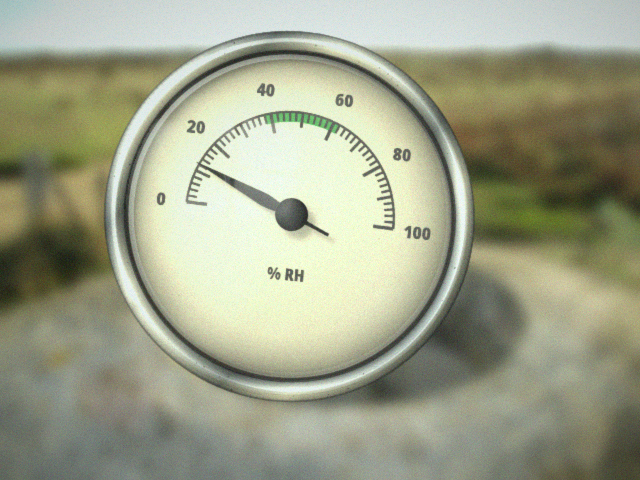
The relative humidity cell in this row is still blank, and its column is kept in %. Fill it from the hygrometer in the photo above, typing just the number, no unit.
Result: 12
